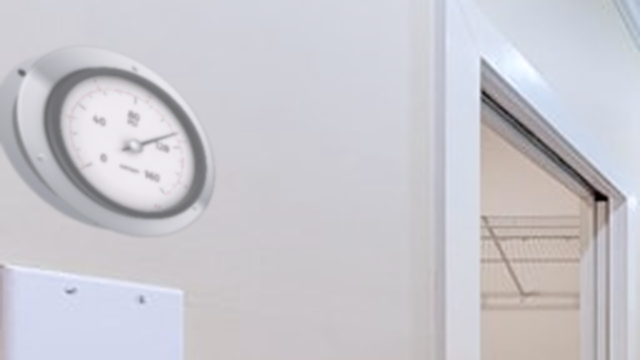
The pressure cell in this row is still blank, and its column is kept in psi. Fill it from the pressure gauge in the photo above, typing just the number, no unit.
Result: 110
